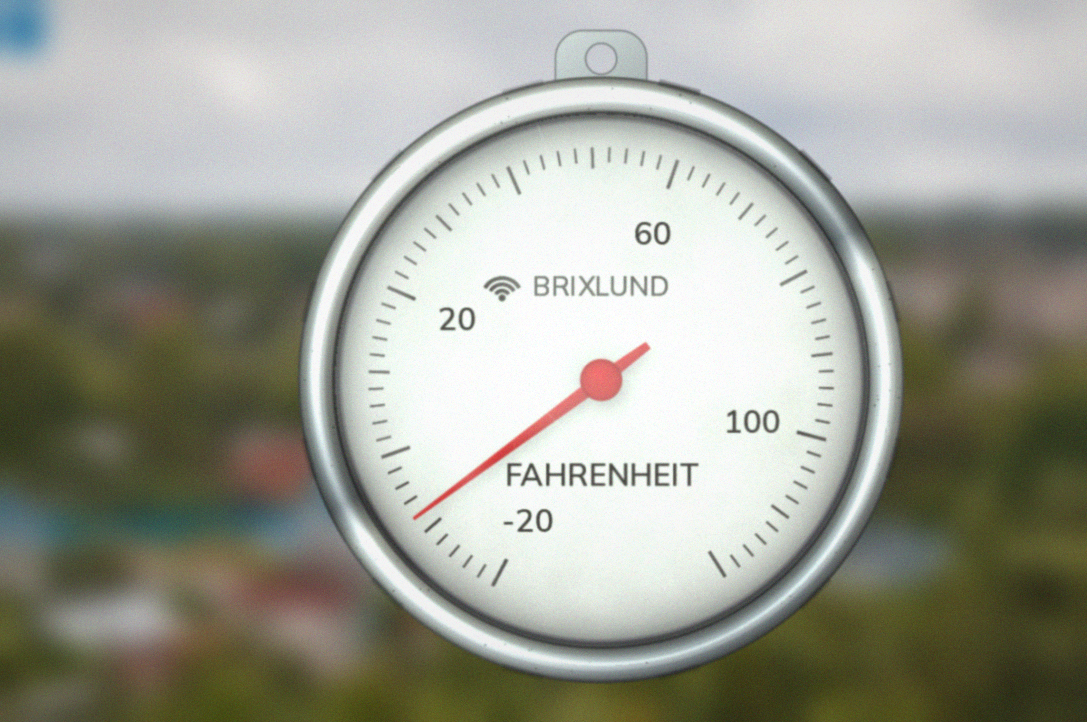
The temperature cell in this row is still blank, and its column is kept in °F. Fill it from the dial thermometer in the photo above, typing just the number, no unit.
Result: -8
